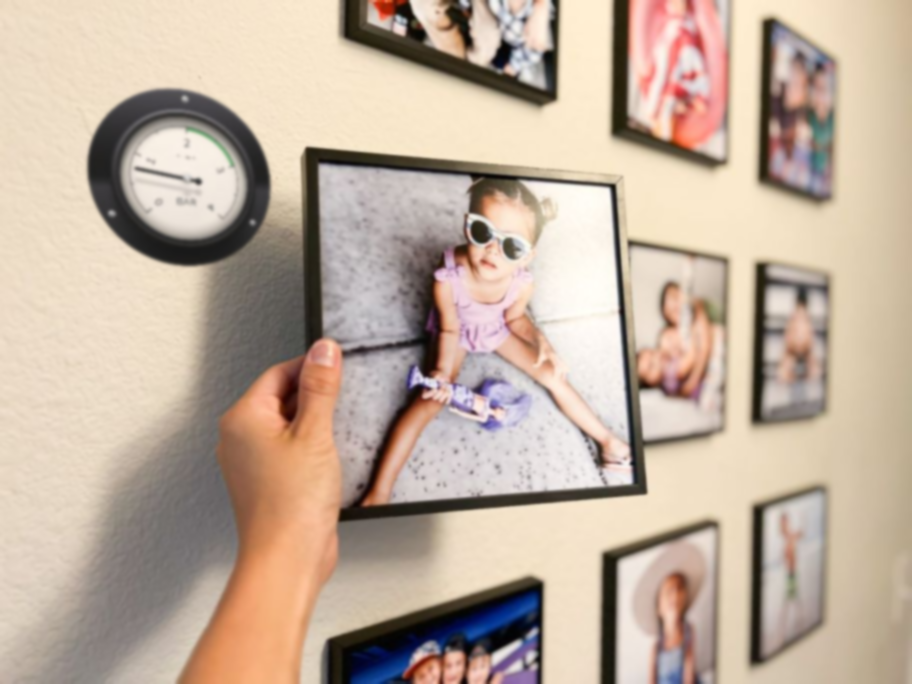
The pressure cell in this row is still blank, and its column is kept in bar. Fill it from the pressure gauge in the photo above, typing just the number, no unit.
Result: 0.75
